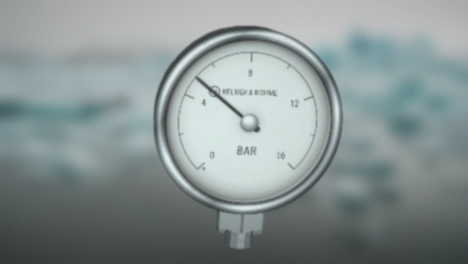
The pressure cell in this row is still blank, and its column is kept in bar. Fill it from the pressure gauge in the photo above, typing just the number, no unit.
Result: 5
